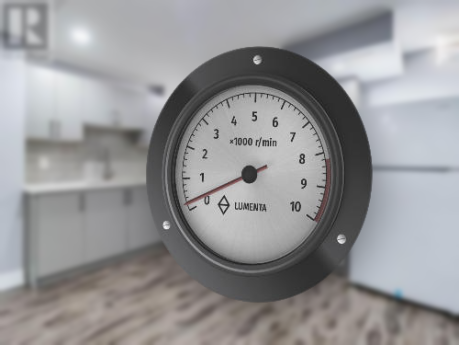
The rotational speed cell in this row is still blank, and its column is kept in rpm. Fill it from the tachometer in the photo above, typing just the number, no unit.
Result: 200
